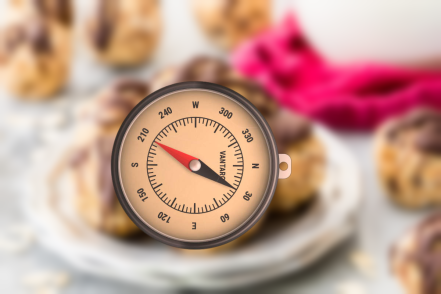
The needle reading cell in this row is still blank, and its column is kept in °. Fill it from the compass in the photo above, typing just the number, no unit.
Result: 210
